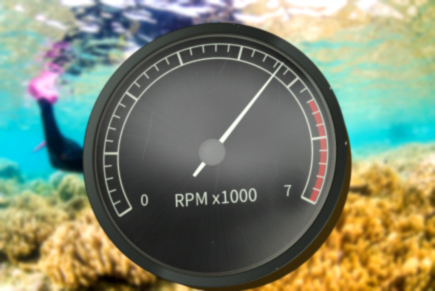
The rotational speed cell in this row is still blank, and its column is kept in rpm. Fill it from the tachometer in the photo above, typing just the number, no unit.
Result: 4700
